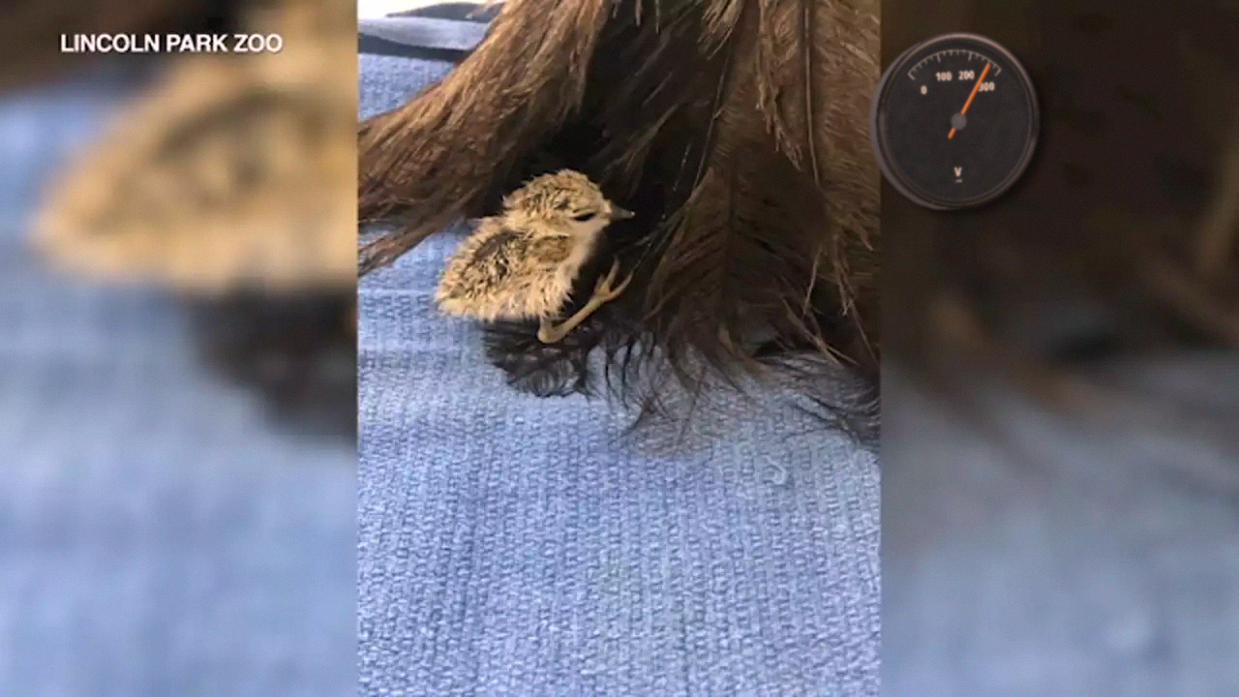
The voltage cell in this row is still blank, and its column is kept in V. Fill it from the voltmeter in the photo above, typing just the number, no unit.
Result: 260
